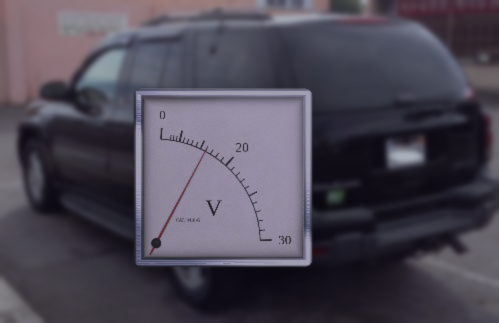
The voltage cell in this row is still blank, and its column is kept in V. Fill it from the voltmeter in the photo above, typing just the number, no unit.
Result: 16
